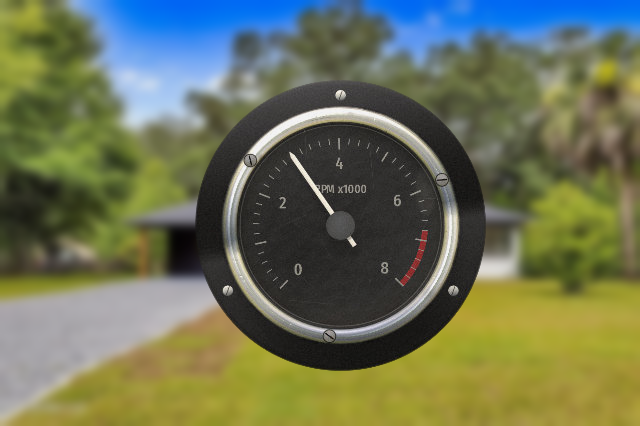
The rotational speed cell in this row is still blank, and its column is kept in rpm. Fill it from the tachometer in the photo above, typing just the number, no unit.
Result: 3000
